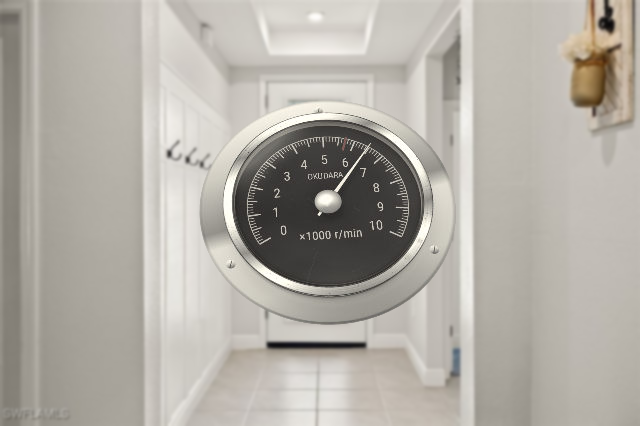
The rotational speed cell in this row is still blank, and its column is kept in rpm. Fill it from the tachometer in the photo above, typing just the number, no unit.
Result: 6500
